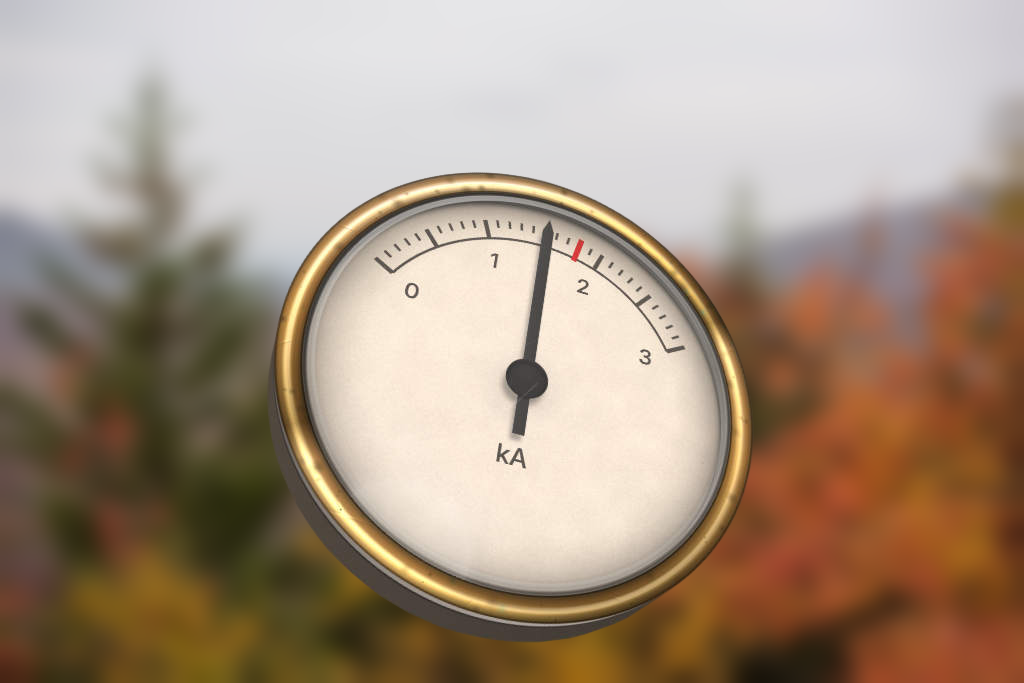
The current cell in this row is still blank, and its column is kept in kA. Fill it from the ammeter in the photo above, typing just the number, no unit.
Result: 1.5
